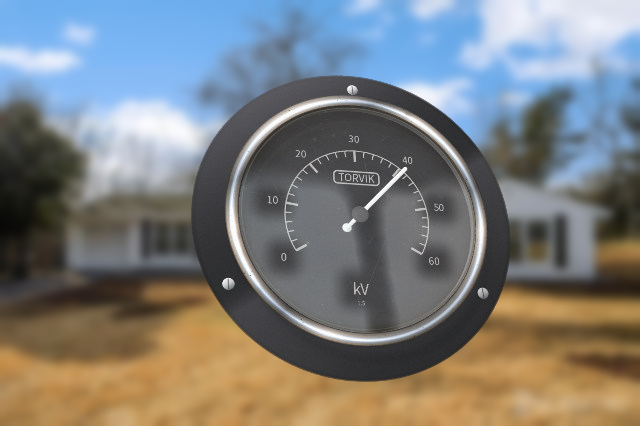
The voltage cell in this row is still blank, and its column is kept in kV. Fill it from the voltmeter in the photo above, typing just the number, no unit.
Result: 41
